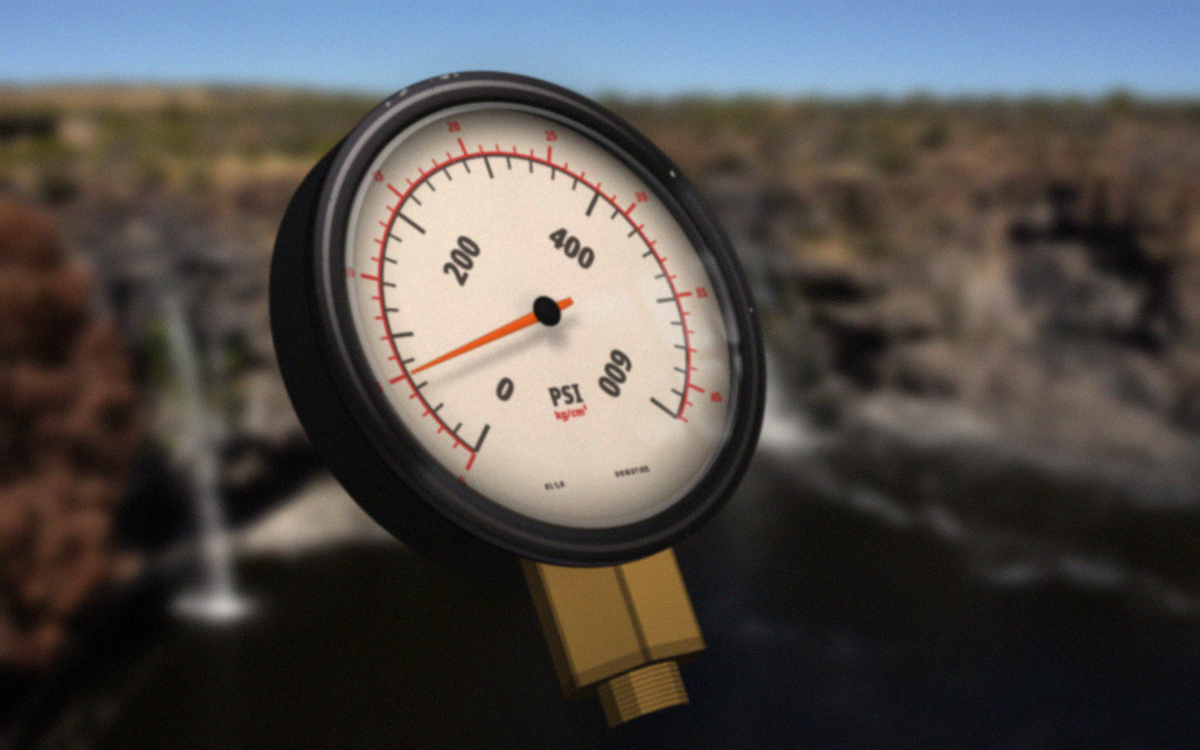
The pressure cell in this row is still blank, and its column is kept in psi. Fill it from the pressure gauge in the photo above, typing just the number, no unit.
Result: 70
